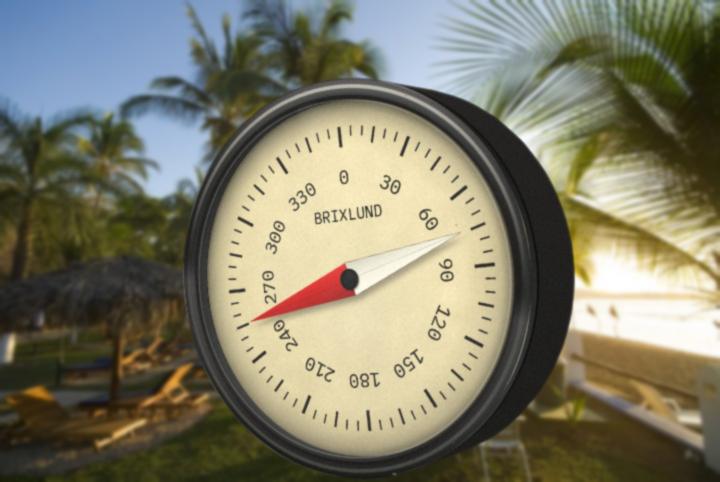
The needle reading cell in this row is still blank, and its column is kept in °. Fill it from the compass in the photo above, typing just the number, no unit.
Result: 255
